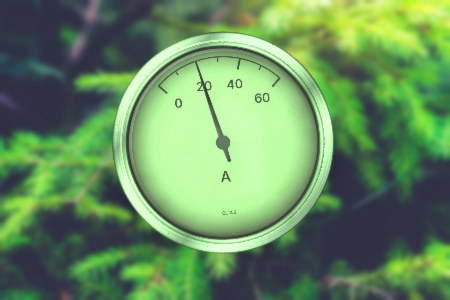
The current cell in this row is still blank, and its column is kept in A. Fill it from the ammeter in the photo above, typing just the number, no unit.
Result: 20
